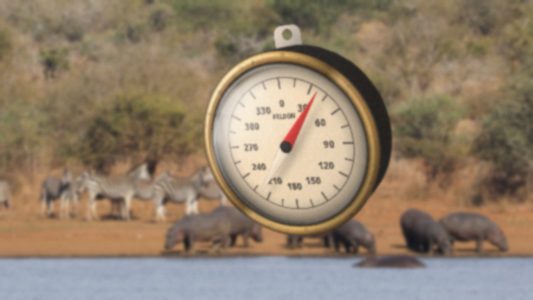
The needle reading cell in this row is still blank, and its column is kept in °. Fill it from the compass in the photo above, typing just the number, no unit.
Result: 37.5
